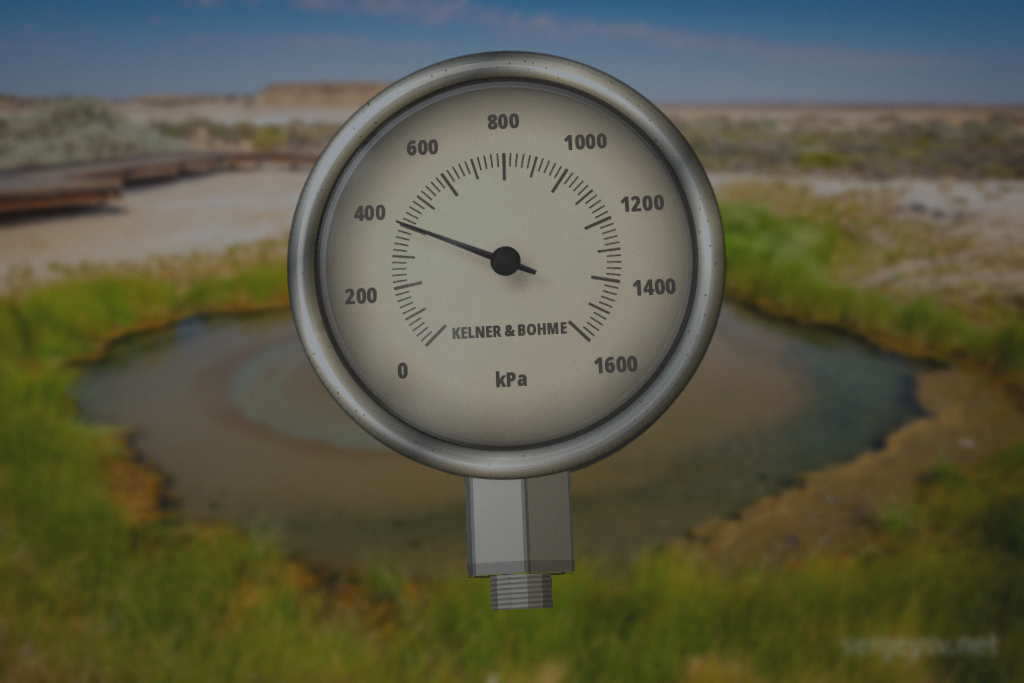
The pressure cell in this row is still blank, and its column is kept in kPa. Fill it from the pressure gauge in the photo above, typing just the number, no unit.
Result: 400
